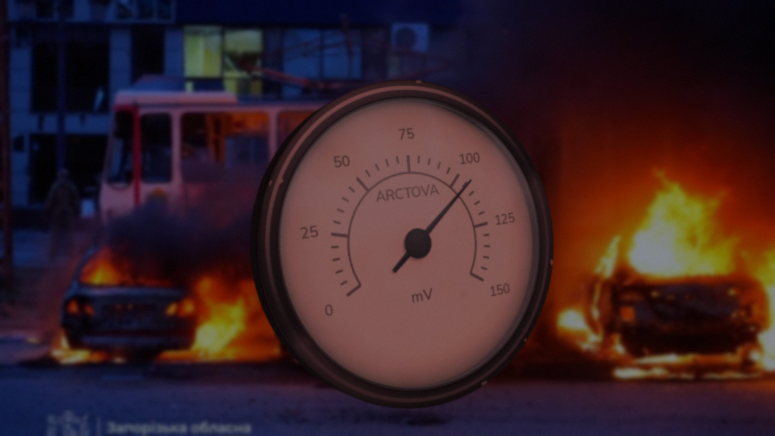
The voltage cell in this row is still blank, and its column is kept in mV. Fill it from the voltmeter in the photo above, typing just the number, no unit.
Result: 105
